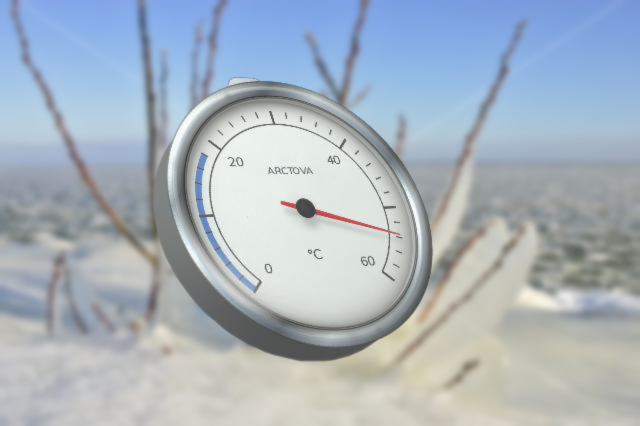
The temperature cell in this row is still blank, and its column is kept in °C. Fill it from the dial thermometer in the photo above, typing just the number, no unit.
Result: 54
